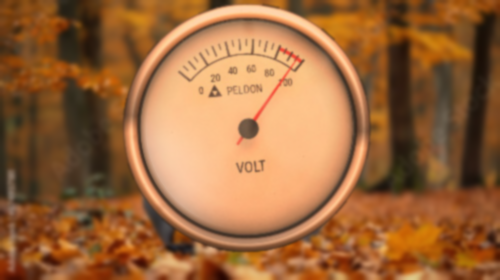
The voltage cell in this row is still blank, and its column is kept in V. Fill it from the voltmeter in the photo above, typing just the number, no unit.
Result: 95
